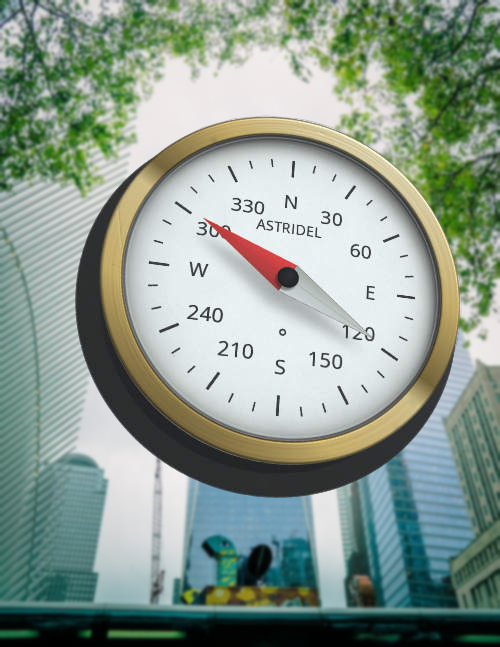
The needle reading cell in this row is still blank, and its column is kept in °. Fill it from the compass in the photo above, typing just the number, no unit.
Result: 300
